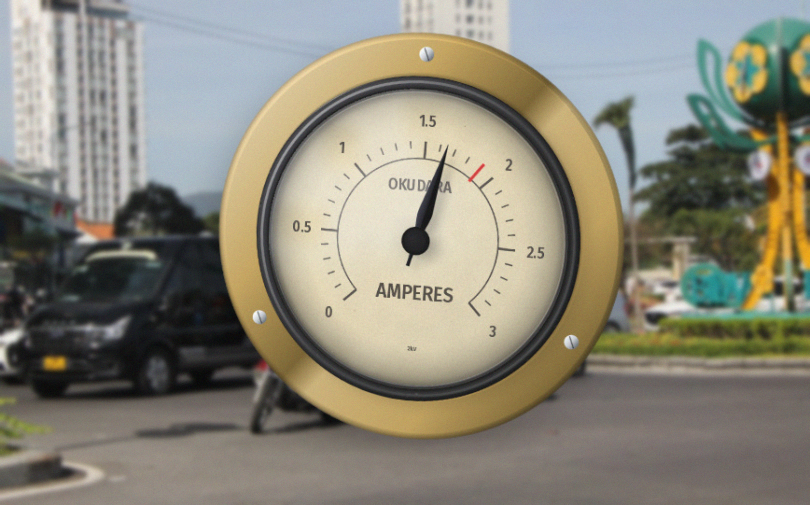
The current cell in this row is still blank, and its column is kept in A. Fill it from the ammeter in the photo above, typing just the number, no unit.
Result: 1.65
